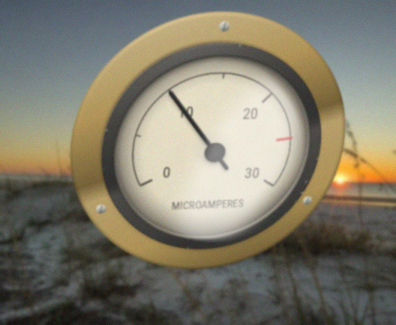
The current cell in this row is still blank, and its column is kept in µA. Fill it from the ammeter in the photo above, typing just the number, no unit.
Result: 10
